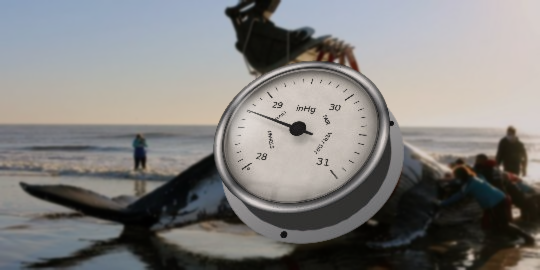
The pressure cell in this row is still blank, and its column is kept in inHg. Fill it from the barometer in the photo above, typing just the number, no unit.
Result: 28.7
